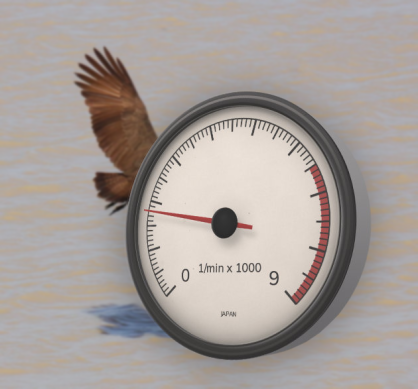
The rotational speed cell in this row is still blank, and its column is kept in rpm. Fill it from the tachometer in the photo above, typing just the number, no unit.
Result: 1800
